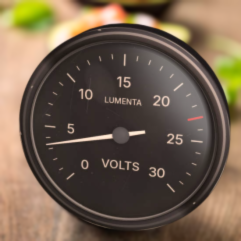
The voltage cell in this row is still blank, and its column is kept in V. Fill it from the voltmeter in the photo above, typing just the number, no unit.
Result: 3.5
